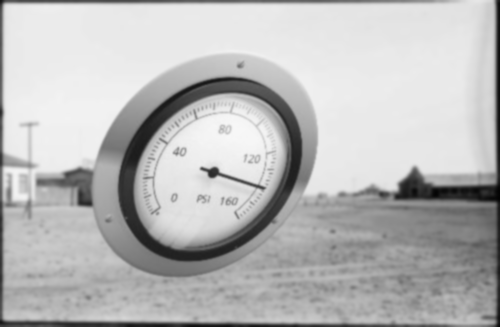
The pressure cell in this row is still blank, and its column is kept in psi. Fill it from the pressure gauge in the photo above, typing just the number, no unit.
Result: 140
